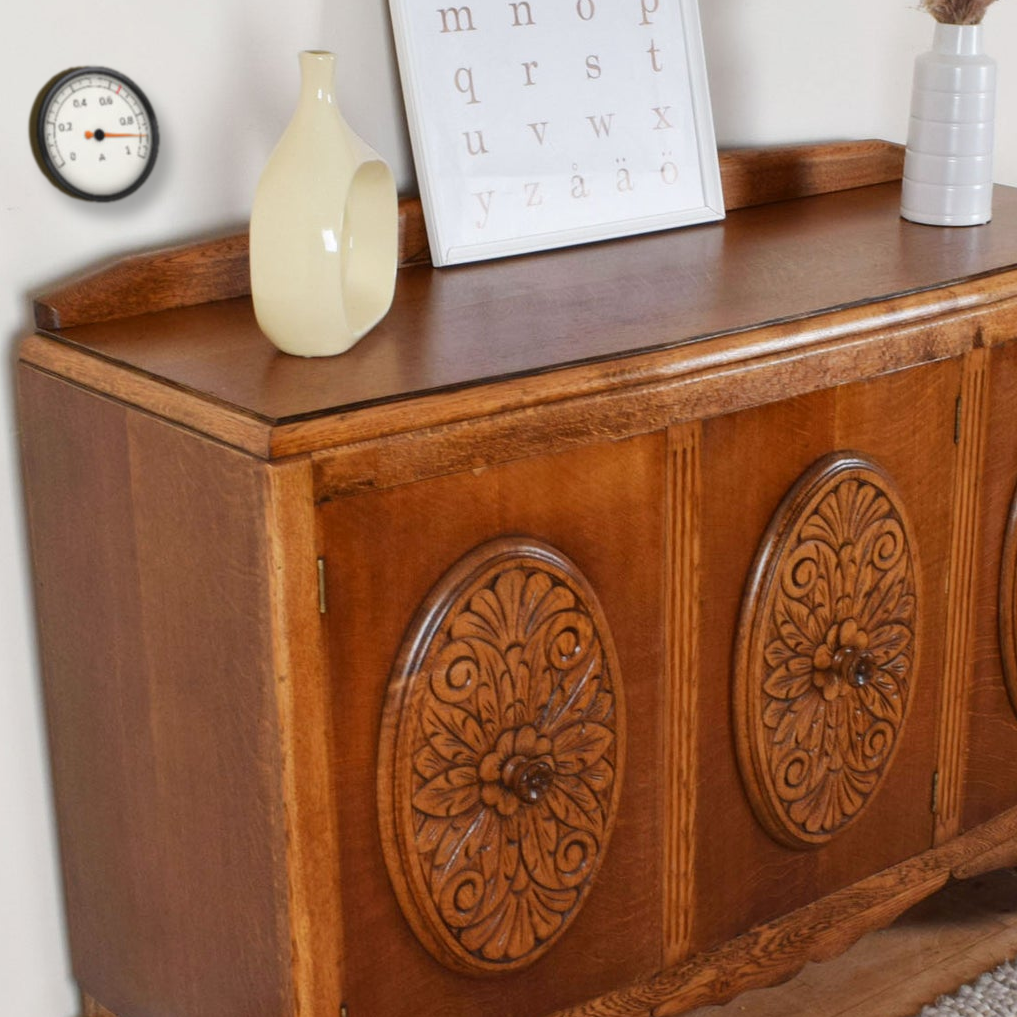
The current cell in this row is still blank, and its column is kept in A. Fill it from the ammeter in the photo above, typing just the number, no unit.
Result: 0.9
